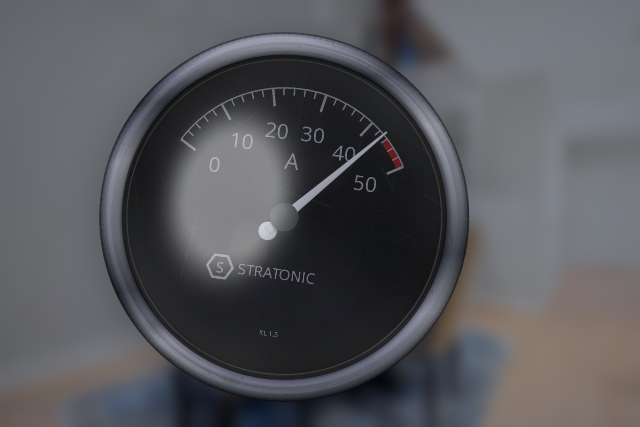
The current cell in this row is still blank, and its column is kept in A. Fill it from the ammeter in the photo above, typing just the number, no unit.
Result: 43
